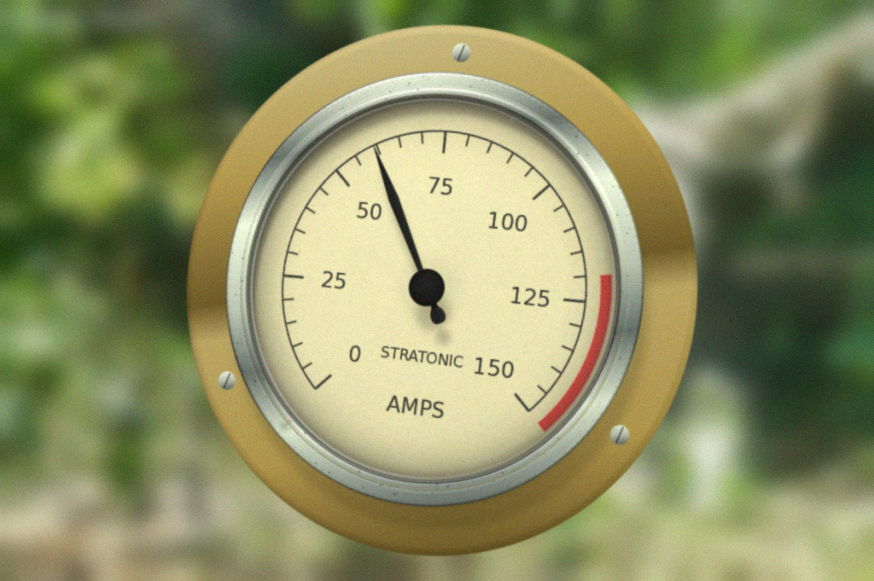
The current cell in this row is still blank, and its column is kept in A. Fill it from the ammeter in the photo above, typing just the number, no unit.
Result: 60
